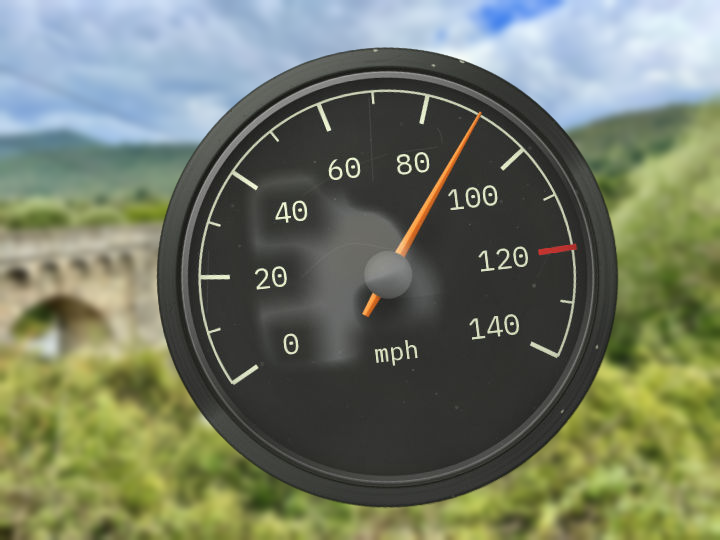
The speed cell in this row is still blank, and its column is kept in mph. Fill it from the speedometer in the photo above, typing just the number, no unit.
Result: 90
